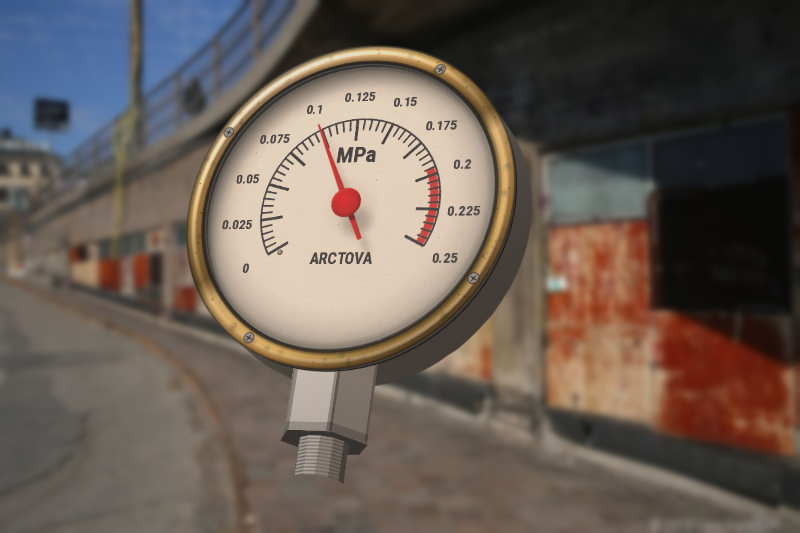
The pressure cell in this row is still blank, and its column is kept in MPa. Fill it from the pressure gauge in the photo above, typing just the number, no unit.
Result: 0.1
